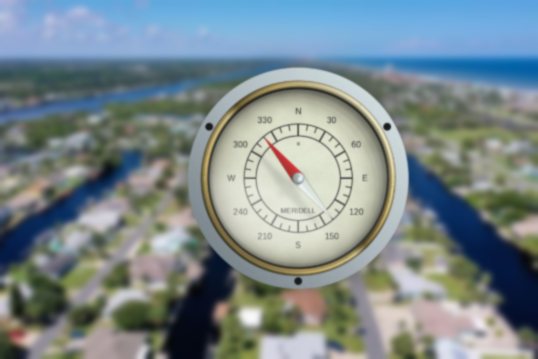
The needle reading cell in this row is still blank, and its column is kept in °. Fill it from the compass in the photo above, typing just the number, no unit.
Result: 320
